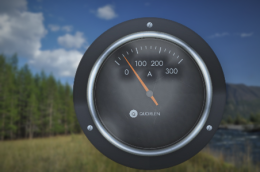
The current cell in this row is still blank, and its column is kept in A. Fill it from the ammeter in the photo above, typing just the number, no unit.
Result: 40
